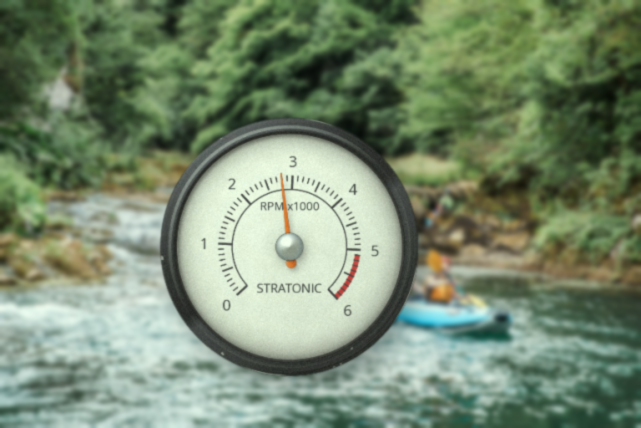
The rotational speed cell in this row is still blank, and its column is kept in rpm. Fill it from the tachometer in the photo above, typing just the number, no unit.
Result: 2800
